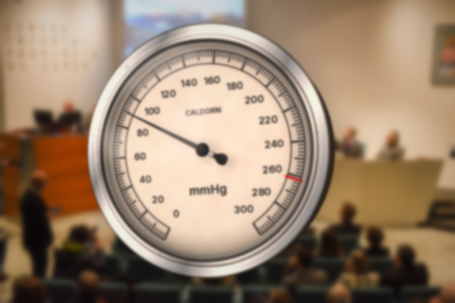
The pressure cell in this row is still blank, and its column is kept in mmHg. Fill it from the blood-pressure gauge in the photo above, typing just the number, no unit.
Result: 90
